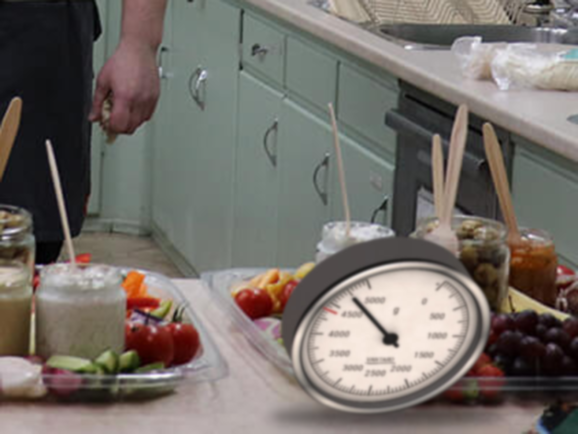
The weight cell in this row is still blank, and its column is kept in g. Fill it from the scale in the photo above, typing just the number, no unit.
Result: 4750
